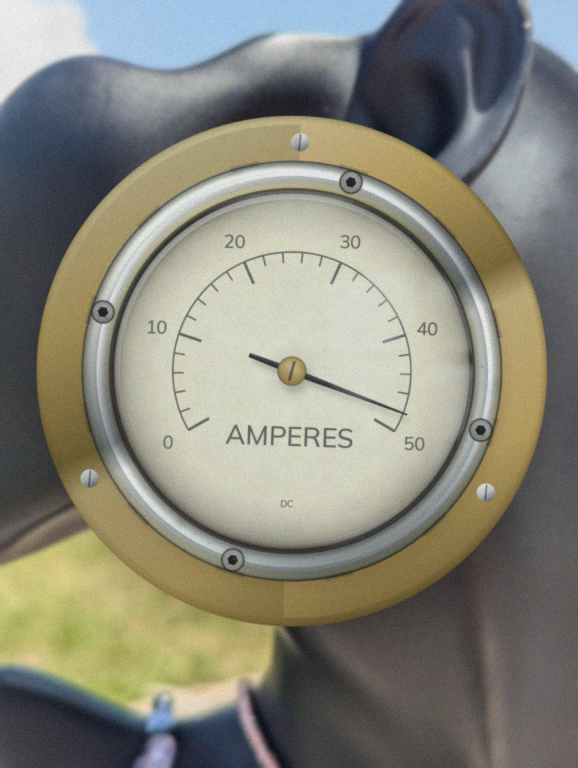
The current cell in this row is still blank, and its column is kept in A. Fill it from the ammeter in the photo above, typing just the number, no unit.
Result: 48
